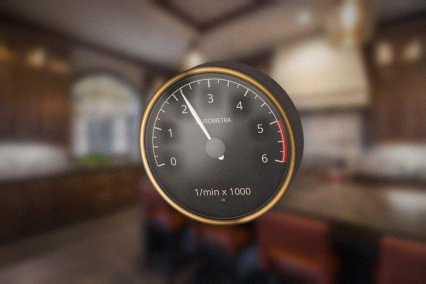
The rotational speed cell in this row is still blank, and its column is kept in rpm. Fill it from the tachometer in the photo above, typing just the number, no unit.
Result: 2250
